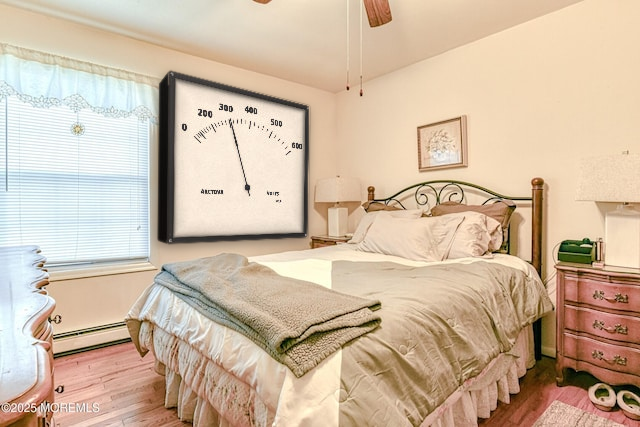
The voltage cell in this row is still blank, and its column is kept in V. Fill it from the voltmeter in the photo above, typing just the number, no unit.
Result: 300
